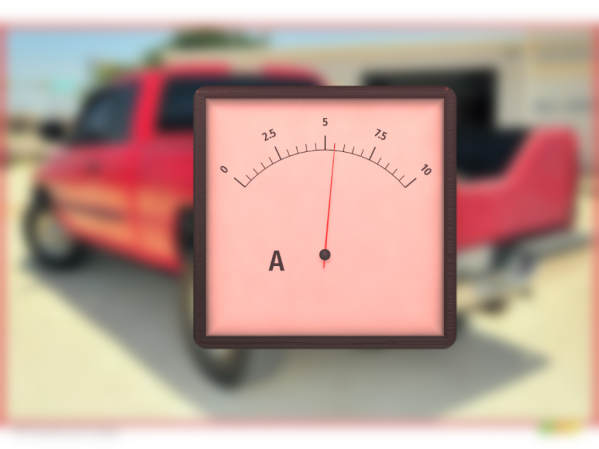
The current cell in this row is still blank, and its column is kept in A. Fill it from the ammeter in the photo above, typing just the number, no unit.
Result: 5.5
